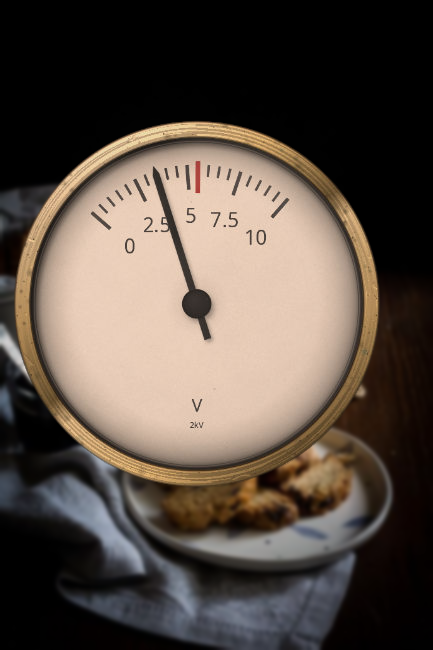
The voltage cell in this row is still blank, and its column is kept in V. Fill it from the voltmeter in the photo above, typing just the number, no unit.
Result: 3.5
